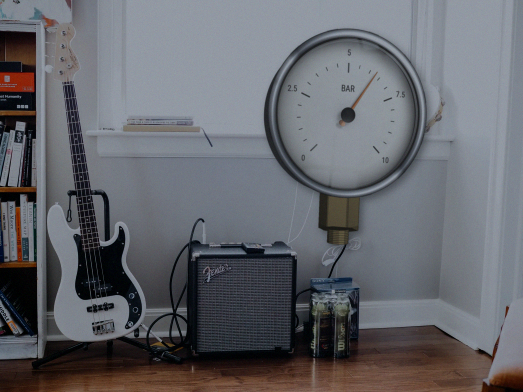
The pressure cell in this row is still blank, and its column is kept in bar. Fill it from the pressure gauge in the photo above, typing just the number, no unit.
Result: 6.25
